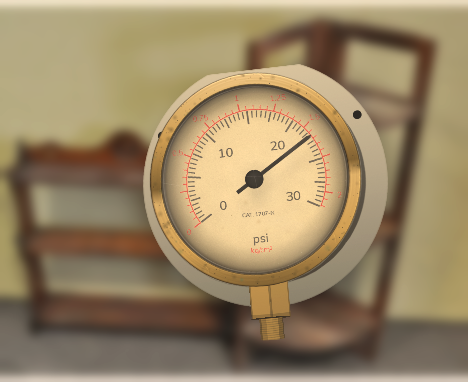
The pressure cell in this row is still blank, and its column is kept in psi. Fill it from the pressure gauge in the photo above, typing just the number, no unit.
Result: 22.5
